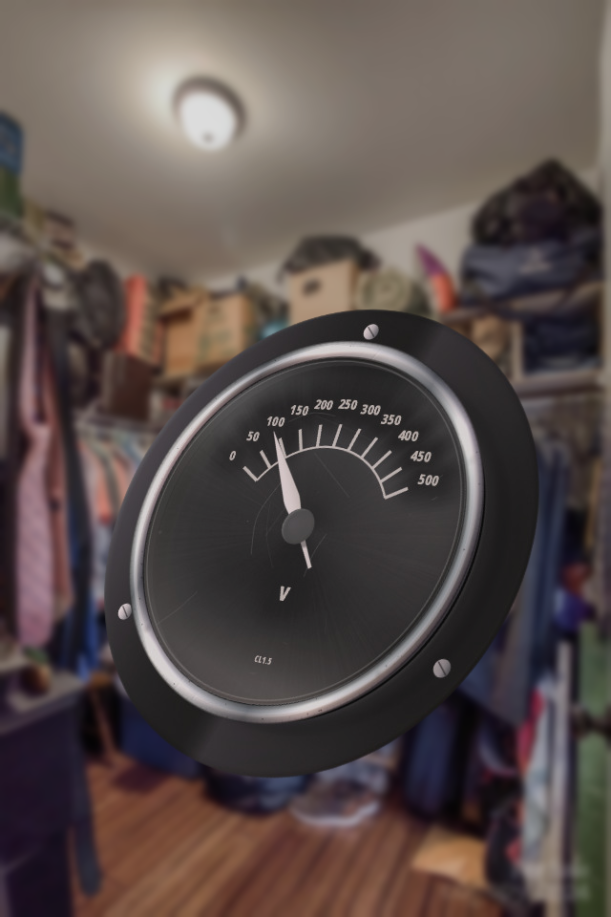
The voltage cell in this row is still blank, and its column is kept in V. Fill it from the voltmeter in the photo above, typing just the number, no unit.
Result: 100
